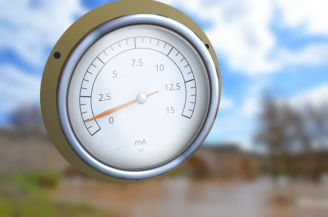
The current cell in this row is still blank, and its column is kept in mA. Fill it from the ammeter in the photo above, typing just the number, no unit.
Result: 1
